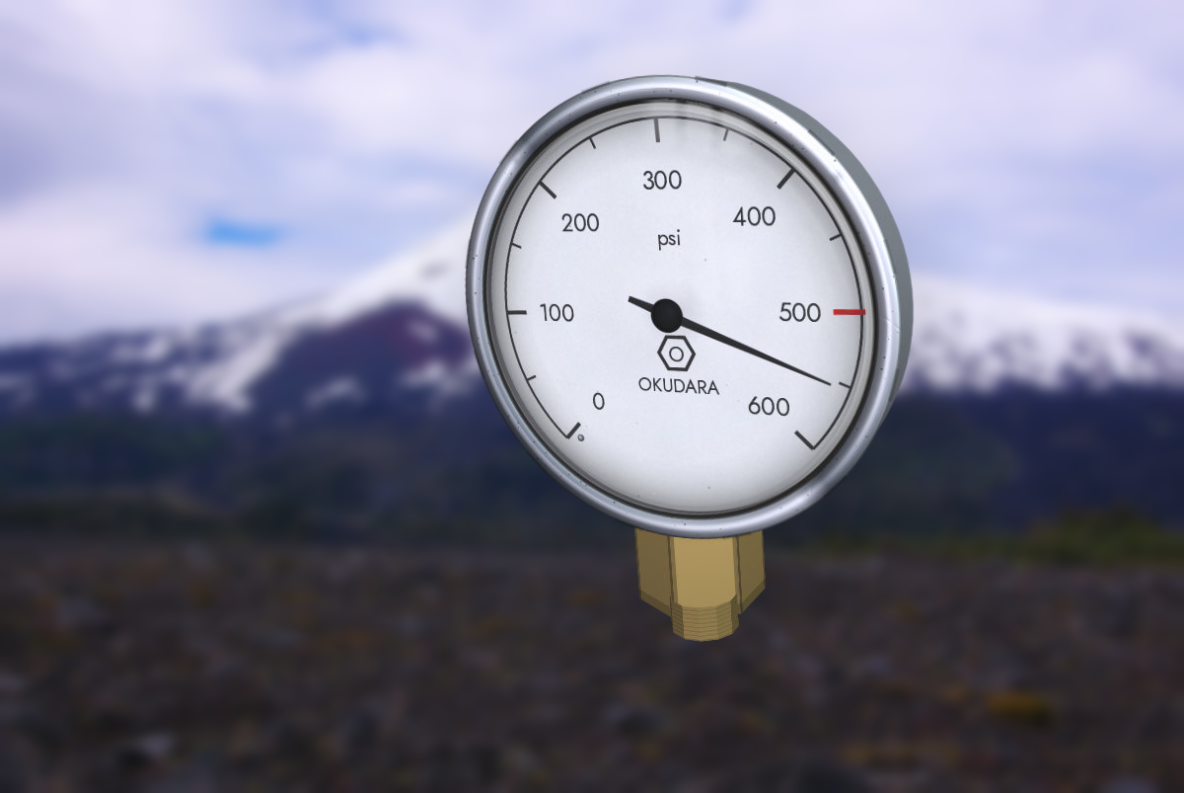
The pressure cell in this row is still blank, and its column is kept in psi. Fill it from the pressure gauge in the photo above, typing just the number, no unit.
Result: 550
